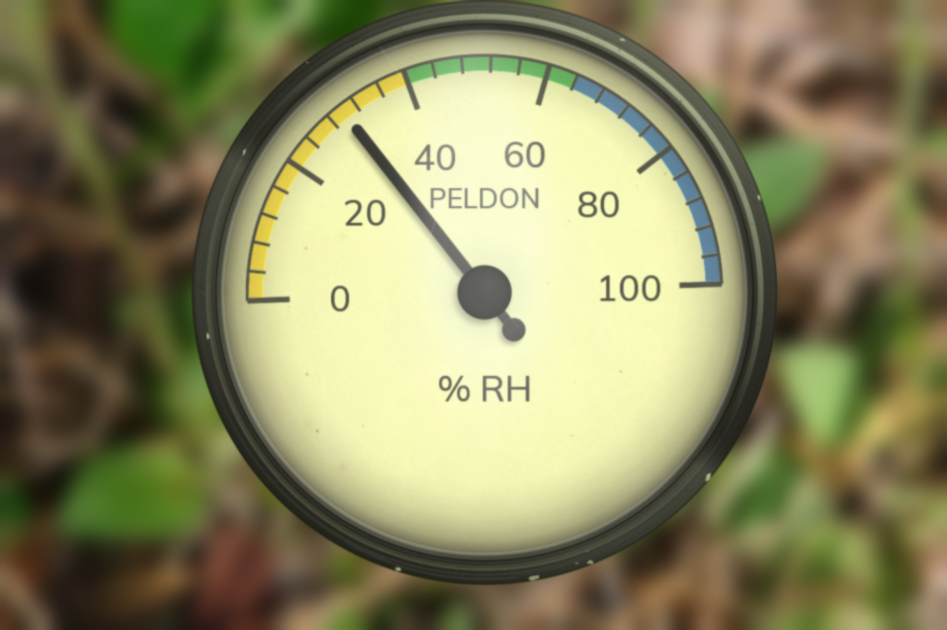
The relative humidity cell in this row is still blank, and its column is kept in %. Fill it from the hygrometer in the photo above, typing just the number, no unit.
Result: 30
